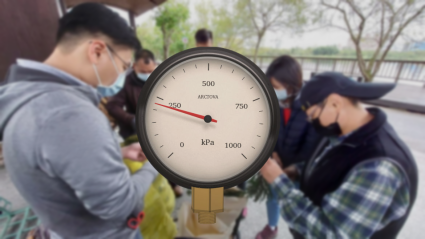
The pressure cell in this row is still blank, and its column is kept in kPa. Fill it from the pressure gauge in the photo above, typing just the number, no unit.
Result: 225
